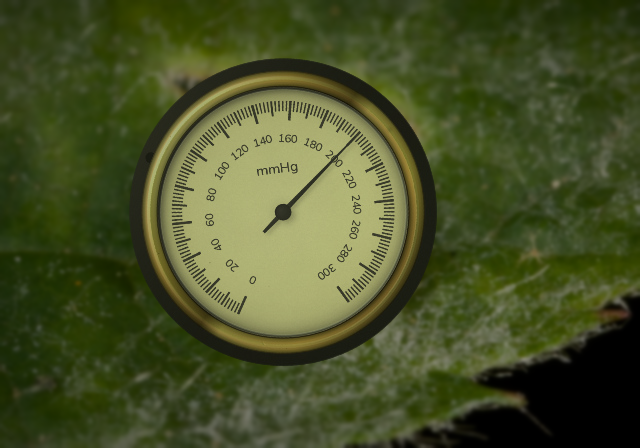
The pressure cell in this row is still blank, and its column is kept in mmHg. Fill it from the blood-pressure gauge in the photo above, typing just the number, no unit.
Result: 200
